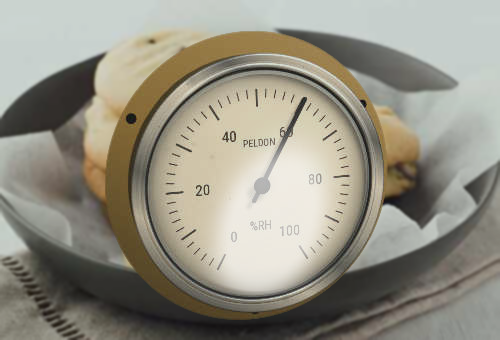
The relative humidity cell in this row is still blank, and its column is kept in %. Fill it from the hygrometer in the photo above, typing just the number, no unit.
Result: 60
